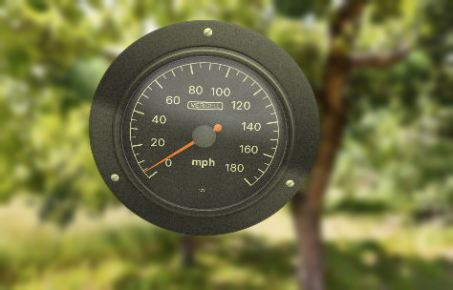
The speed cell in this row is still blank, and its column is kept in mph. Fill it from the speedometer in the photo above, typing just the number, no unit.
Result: 5
